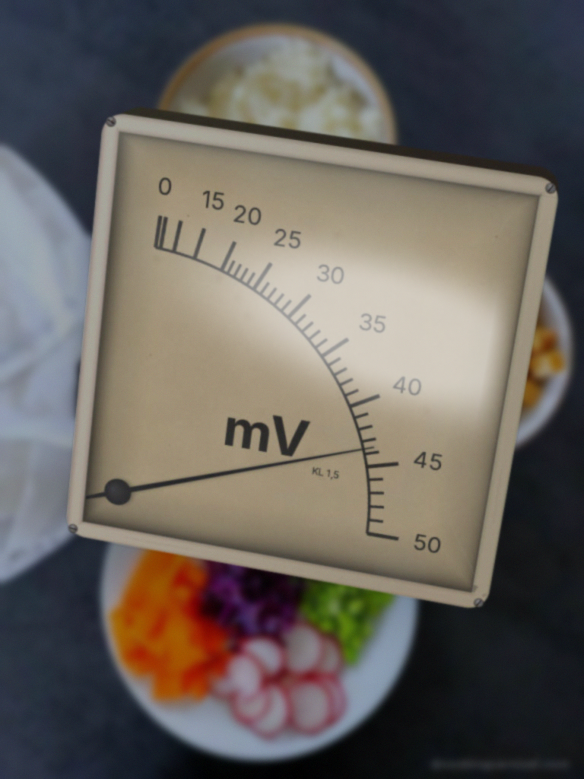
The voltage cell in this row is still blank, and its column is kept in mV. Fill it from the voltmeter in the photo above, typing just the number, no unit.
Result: 43.5
